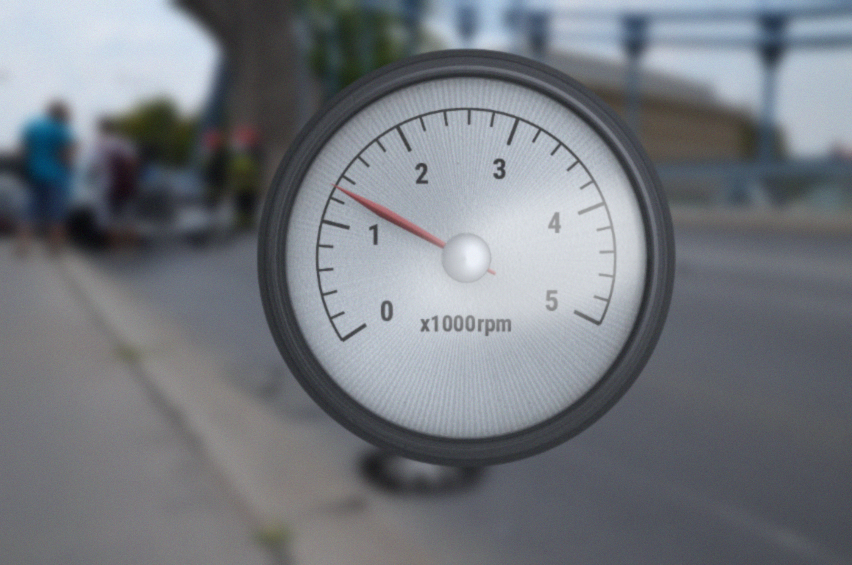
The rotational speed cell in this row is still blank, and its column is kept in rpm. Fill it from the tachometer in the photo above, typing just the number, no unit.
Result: 1300
